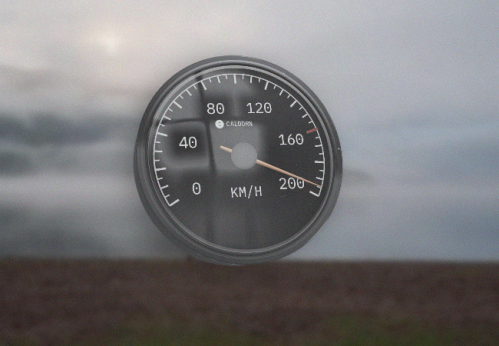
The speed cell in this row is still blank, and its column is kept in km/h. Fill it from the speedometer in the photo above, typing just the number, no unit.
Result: 195
